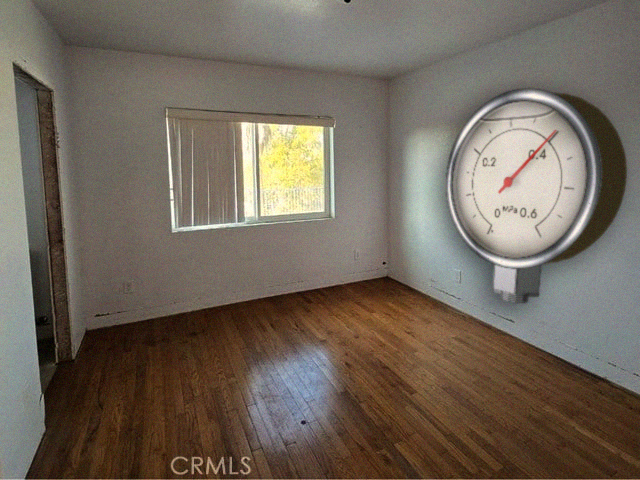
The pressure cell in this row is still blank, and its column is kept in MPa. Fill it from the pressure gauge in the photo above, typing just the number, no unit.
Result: 0.4
